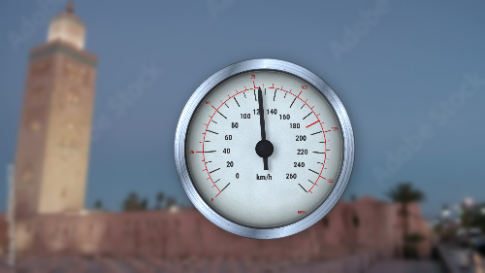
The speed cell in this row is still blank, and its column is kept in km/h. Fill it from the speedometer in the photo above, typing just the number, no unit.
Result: 125
